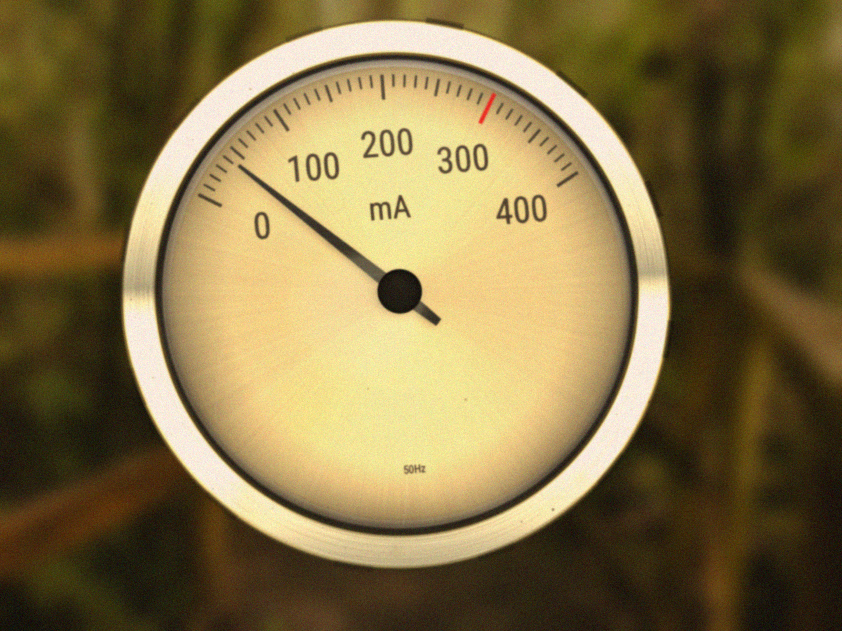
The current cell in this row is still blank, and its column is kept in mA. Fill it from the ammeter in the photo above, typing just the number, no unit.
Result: 40
